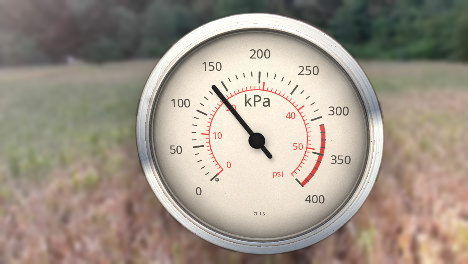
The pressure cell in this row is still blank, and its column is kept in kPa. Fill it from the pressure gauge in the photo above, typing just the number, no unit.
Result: 140
